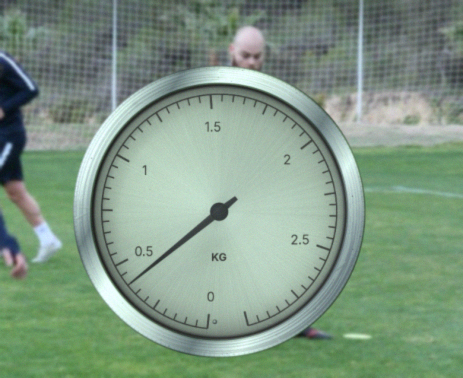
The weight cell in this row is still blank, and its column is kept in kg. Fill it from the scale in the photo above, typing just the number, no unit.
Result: 0.4
